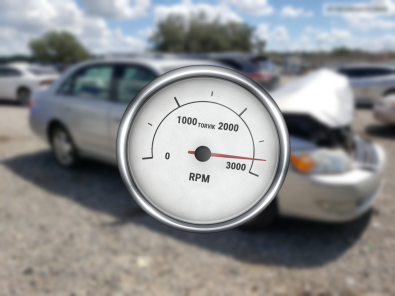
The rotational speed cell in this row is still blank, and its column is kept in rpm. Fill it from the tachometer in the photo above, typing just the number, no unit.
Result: 2750
